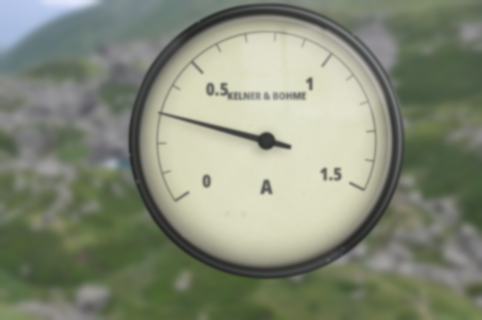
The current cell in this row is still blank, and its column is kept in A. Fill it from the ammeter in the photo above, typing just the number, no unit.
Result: 0.3
